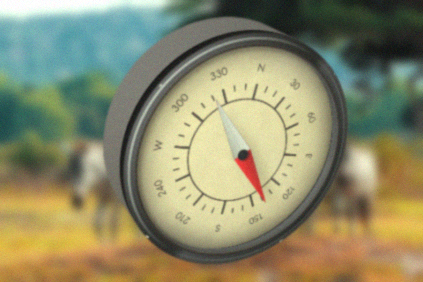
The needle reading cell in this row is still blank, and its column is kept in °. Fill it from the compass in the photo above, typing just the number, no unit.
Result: 140
